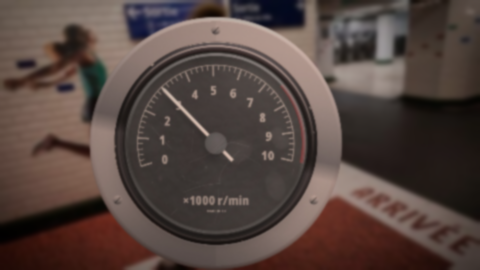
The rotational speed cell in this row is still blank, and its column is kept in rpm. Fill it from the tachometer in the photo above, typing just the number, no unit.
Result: 3000
